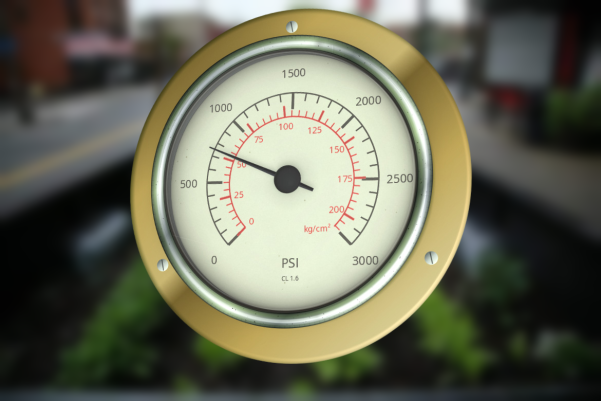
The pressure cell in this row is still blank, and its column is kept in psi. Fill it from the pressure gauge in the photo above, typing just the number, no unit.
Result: 750
